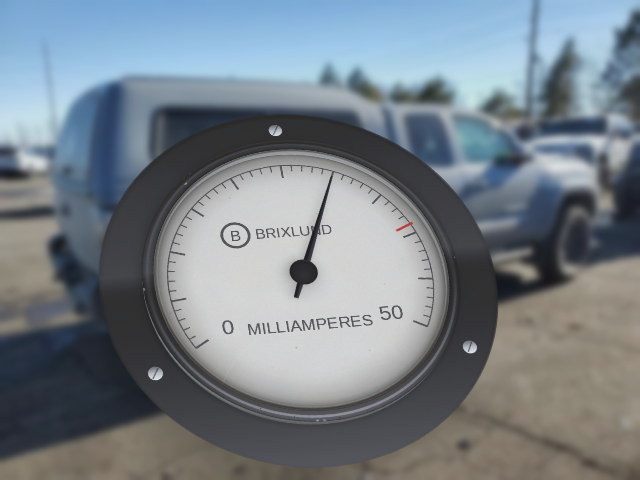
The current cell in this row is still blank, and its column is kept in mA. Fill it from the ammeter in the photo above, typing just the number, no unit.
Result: 30
